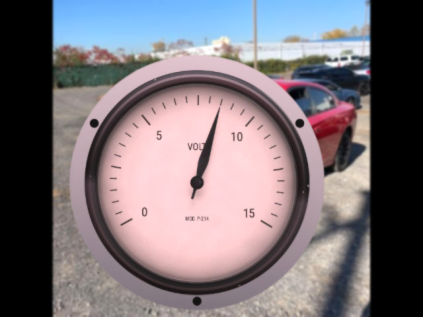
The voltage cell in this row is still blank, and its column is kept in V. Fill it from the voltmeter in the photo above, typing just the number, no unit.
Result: 8.5
